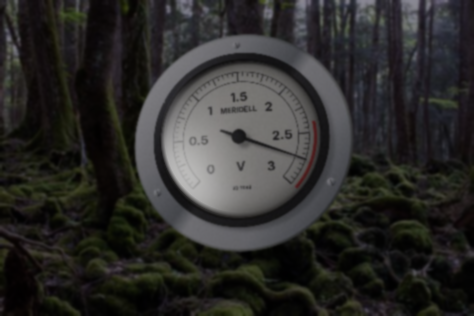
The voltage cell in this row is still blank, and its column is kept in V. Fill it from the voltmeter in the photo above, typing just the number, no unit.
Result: 2.75
